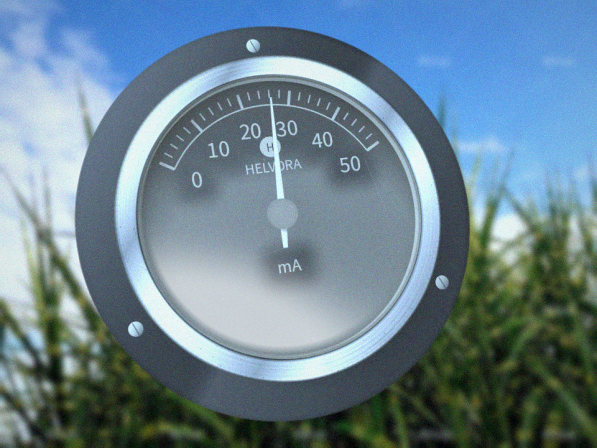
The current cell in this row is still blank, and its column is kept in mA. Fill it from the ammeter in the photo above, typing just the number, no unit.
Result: 26
